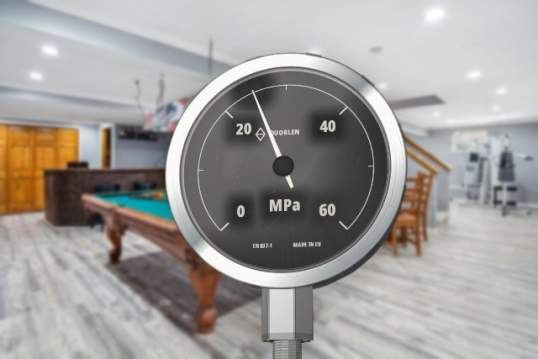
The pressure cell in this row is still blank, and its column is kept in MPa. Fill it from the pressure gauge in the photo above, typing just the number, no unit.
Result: 25
